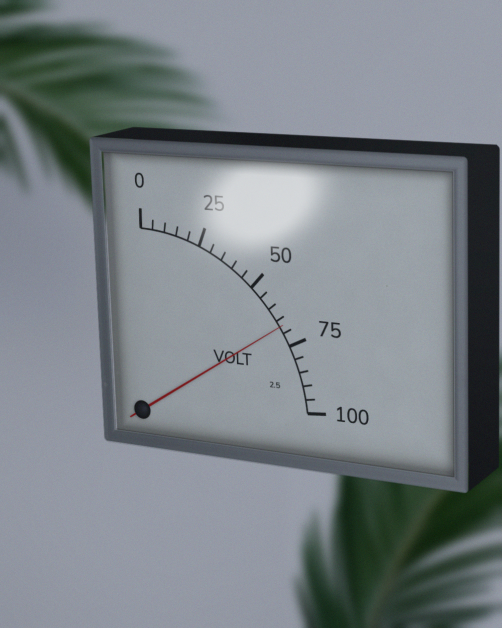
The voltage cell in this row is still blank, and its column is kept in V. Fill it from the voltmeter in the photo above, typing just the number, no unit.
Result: 67.5
